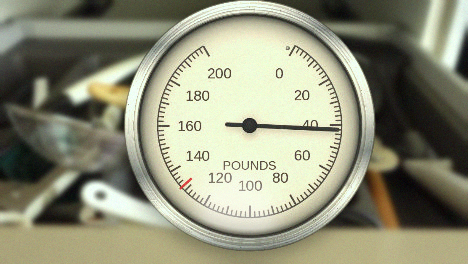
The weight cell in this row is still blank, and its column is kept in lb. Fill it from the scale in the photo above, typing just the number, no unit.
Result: 42
